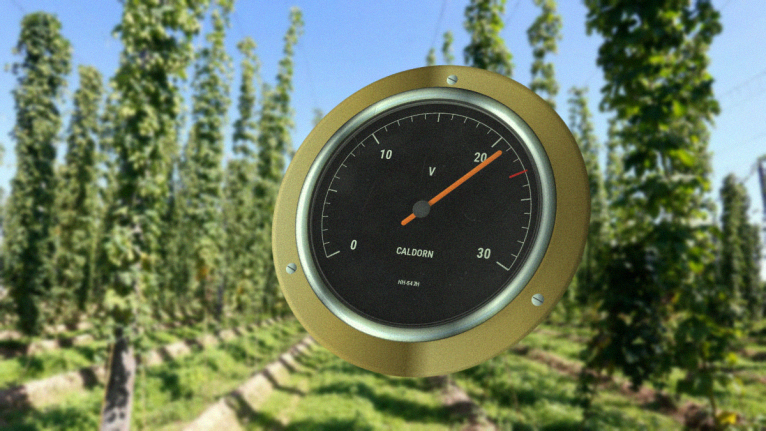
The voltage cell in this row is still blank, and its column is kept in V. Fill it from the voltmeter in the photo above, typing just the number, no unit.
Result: 21
